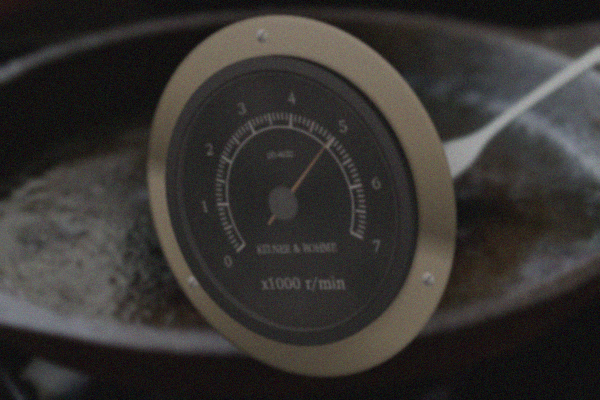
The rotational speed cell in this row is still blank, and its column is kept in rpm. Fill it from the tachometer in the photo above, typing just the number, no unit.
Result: 5000
